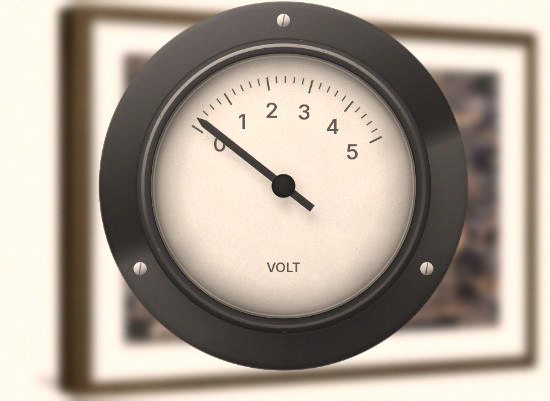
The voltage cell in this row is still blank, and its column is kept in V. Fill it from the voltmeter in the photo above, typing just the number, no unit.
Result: 0.2
